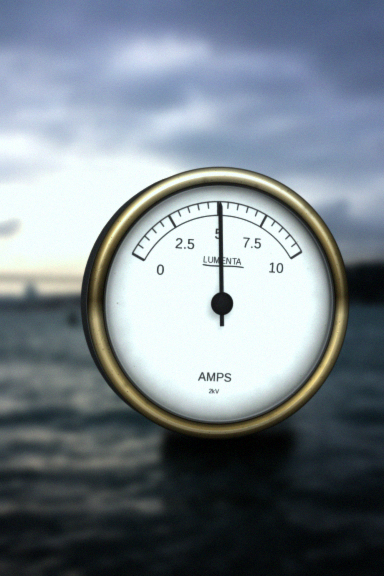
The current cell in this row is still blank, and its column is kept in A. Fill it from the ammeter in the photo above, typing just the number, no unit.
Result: 5
